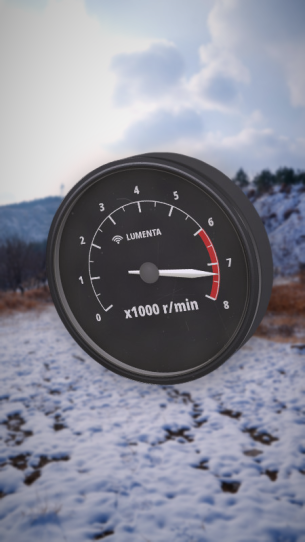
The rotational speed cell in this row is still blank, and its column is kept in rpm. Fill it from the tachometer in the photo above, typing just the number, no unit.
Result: 7250
